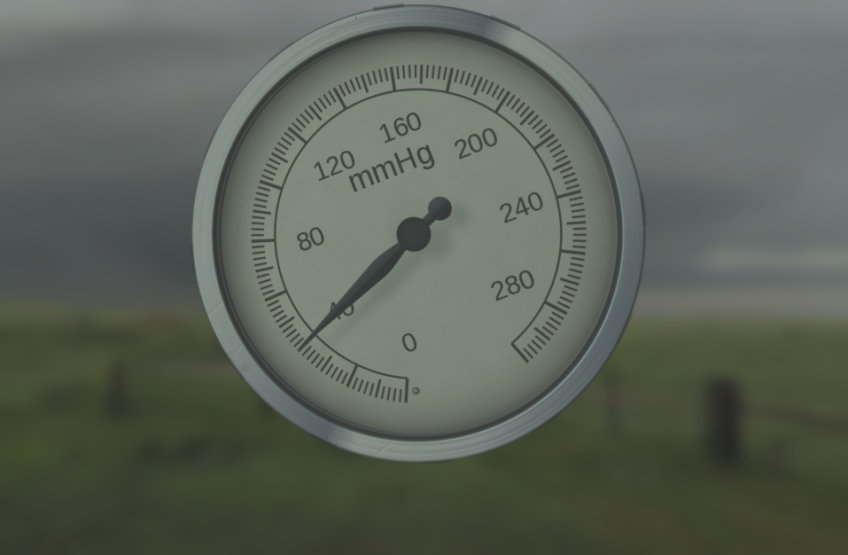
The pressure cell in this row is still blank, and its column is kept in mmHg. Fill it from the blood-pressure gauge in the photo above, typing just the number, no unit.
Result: 40
